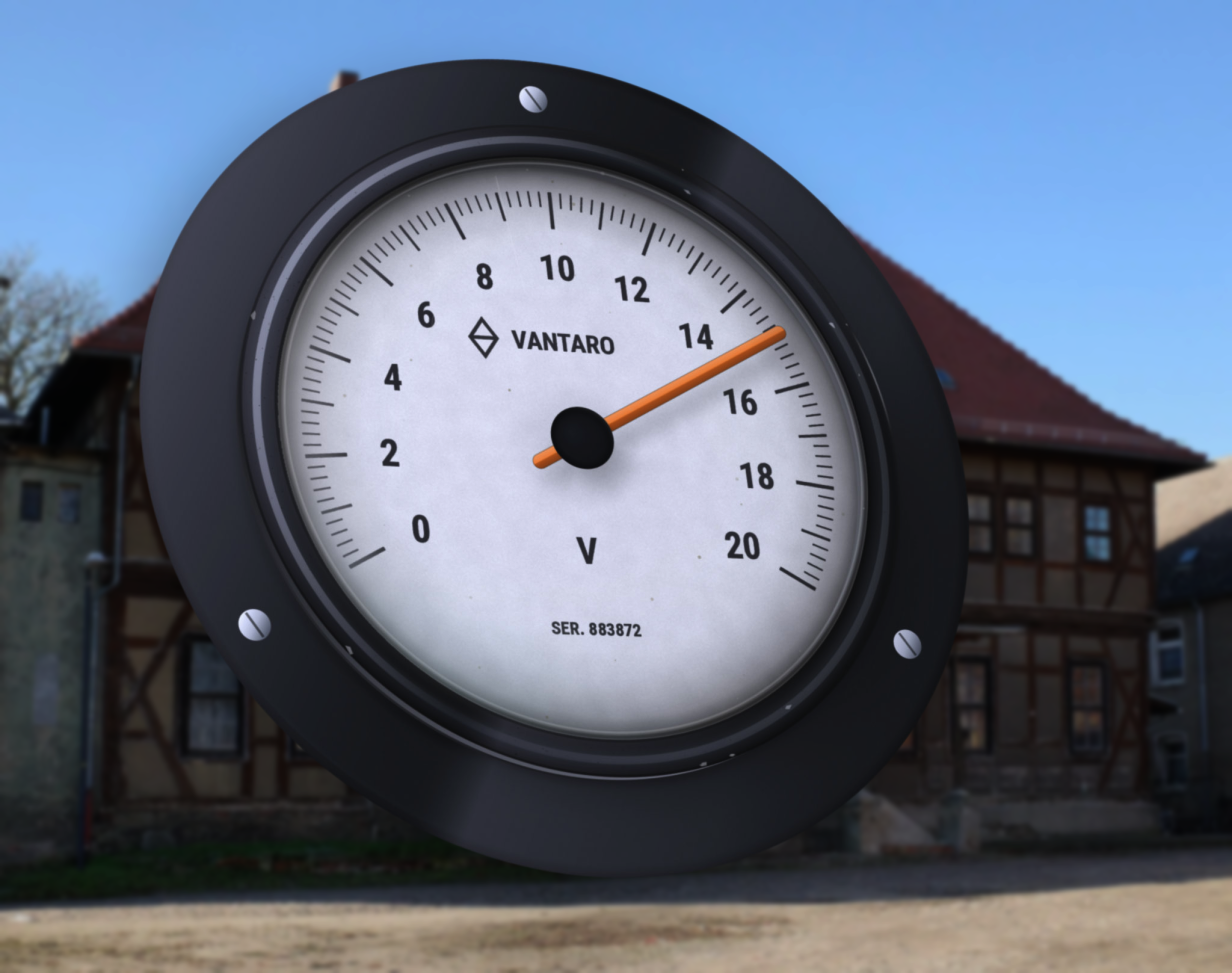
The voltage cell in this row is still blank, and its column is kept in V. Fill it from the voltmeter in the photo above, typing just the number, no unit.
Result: 15
